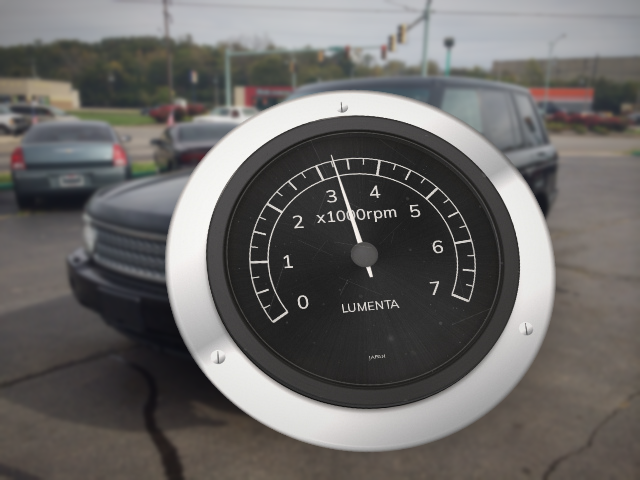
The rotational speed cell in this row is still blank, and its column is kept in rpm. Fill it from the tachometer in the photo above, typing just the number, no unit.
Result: 3250
